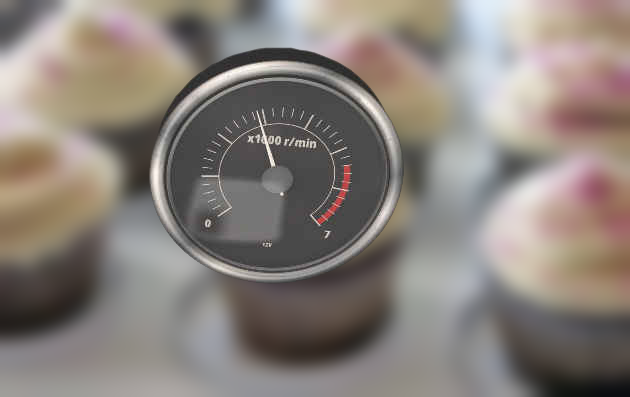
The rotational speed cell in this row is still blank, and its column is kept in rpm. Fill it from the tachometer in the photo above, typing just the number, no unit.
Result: 2900
